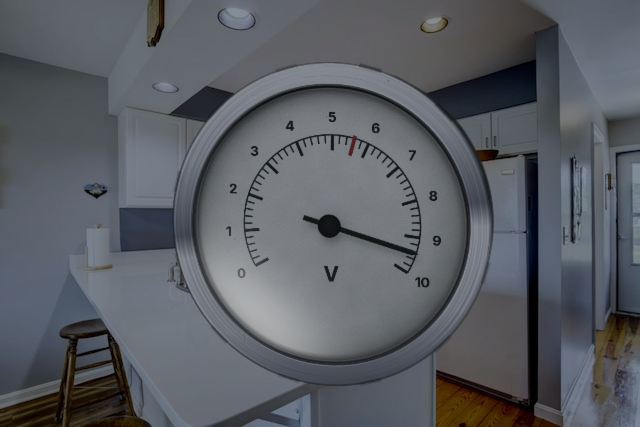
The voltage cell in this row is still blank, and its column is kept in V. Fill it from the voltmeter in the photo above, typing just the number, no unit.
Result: 9.4
